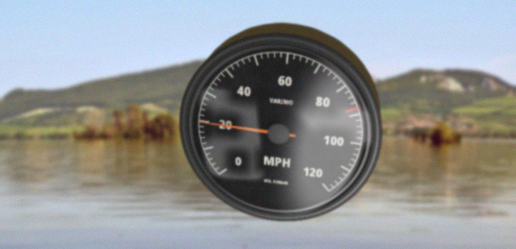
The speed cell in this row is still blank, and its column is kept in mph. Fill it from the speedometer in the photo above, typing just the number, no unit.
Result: 20
